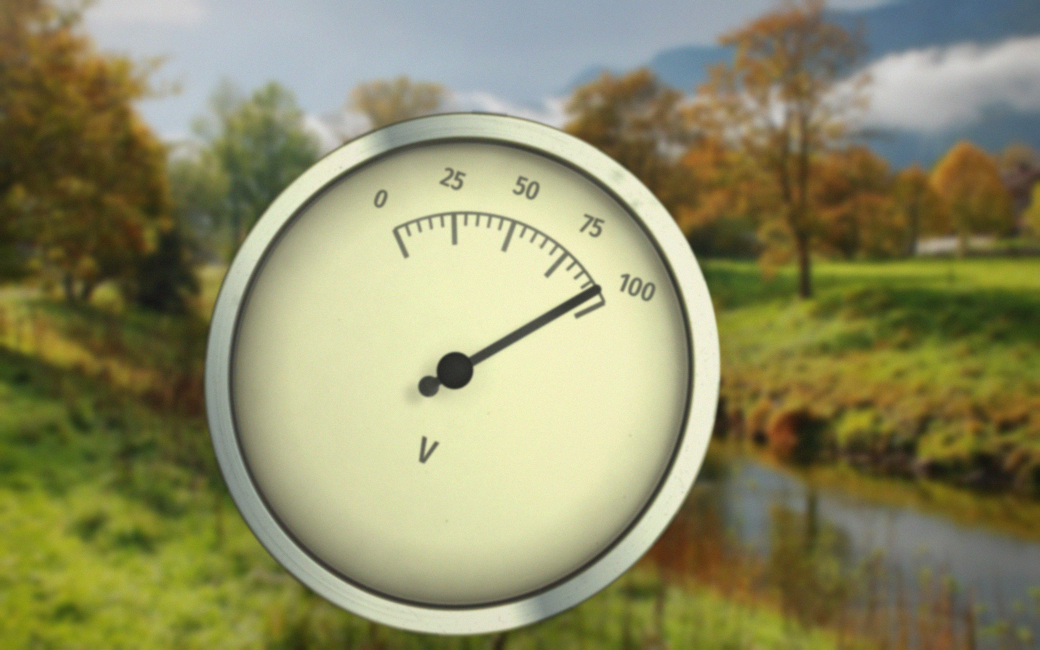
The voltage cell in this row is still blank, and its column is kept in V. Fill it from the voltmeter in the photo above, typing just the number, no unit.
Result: 95
